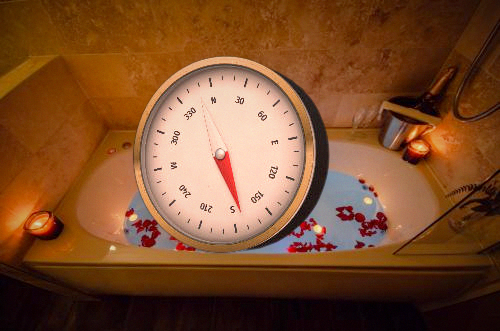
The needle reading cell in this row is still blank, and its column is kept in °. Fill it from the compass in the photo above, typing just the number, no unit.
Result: 170
